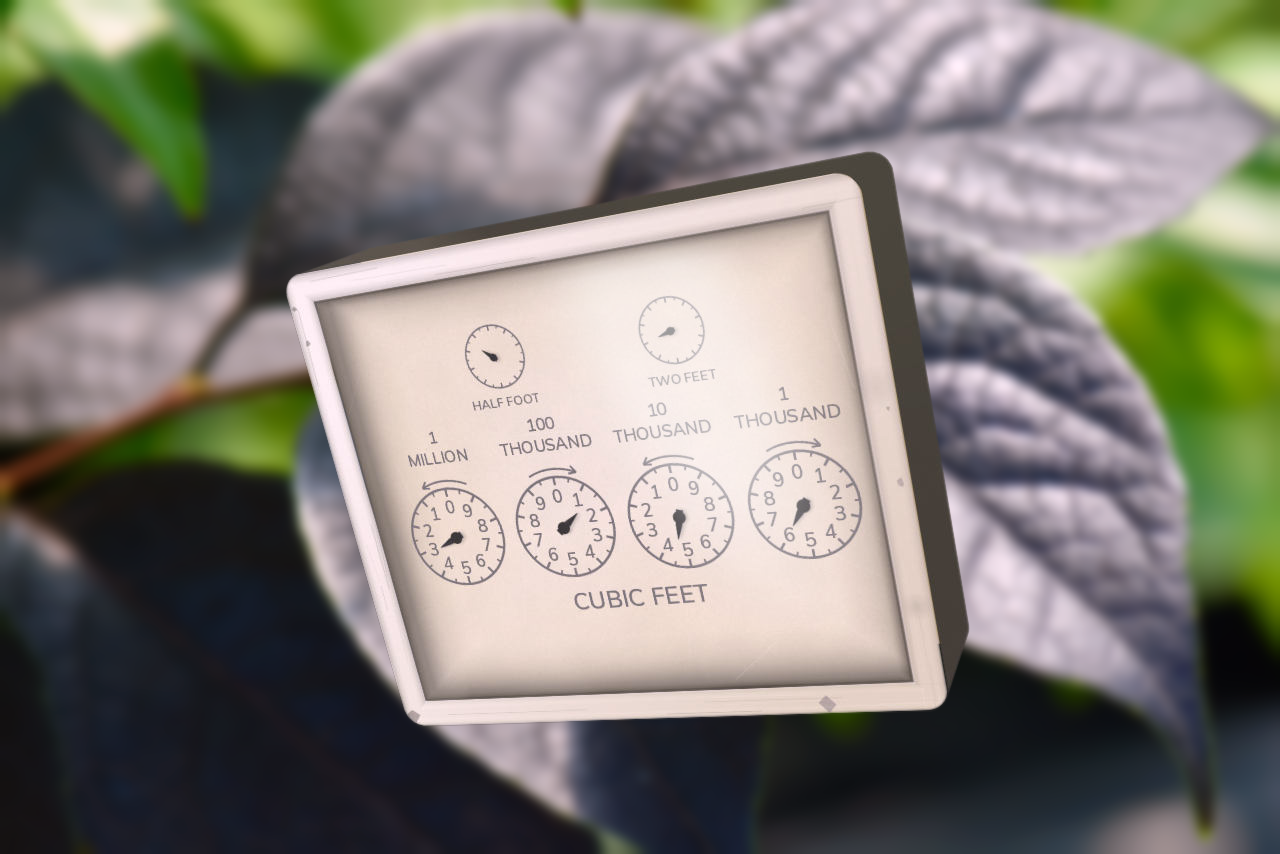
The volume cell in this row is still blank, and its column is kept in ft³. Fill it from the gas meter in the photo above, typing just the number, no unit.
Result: 314600
